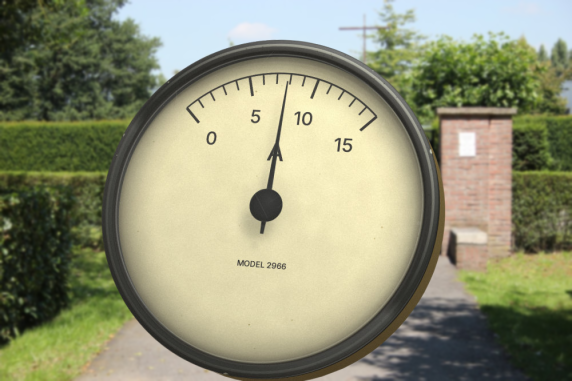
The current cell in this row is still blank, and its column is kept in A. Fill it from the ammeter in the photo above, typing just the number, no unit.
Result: 8
